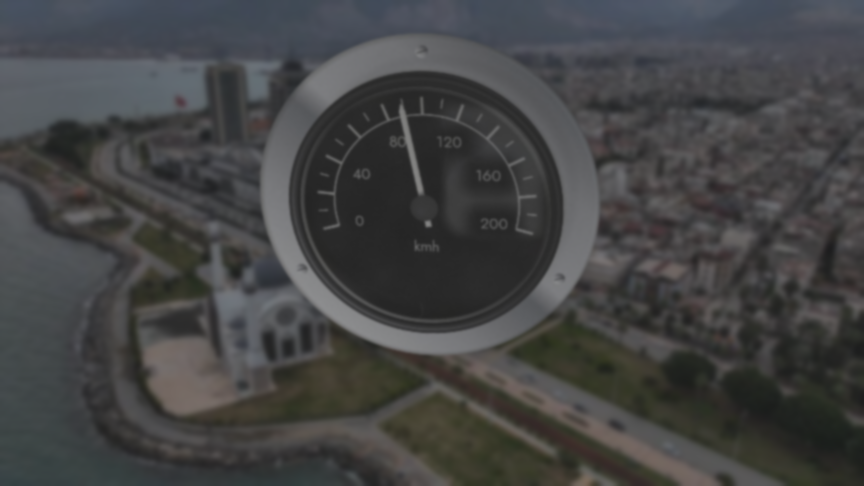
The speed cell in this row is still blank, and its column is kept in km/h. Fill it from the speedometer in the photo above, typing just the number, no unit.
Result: 90
